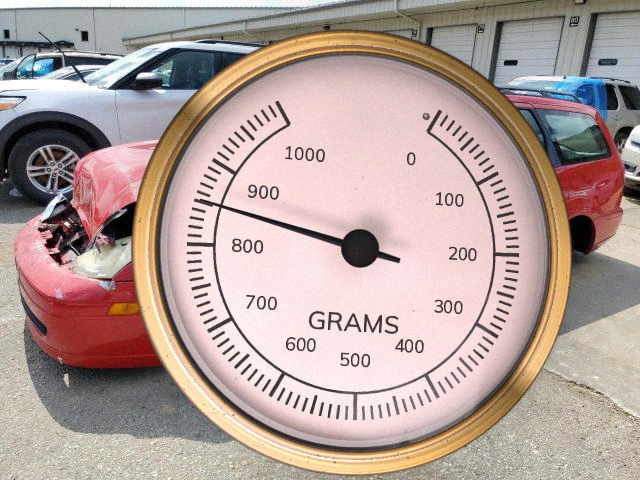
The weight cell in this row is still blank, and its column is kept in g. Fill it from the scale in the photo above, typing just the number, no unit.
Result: 850
